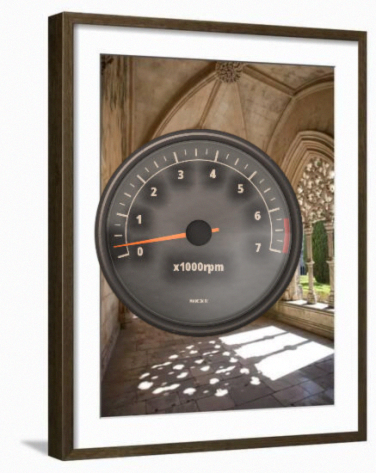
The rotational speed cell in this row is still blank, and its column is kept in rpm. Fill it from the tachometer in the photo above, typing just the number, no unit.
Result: 250
